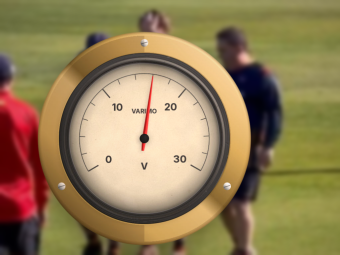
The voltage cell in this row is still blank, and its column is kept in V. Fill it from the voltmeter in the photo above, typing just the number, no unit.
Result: 16
